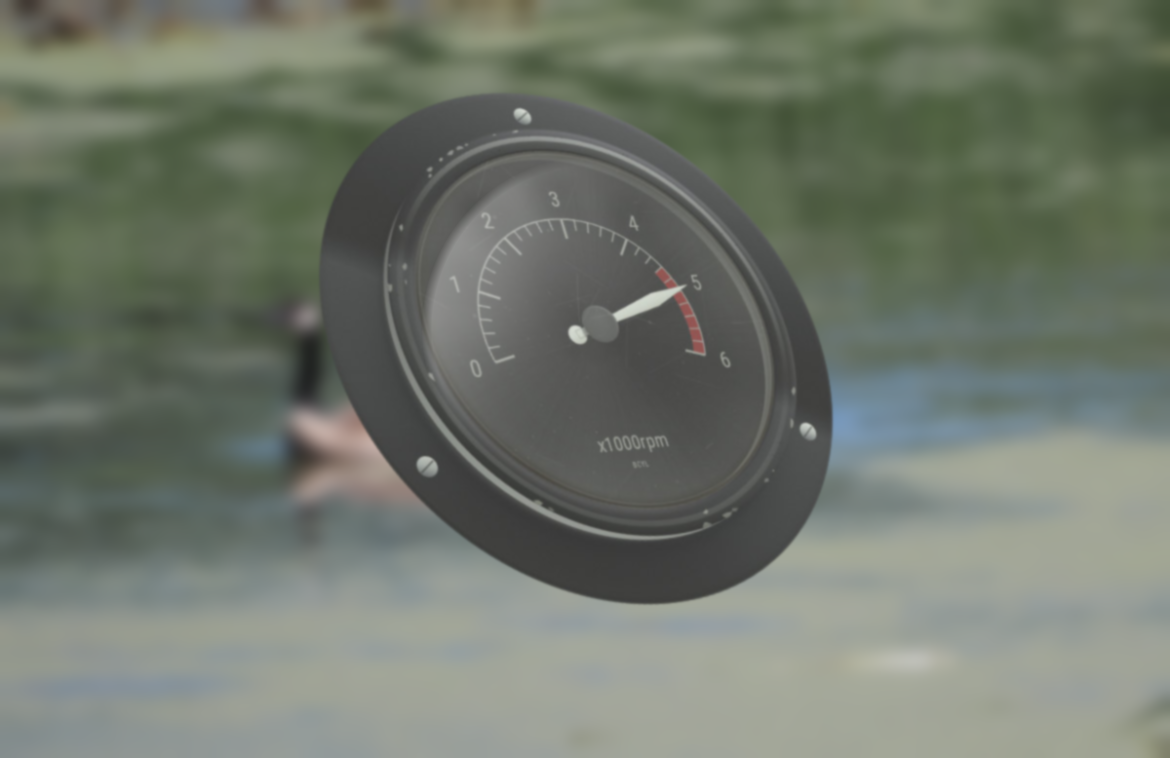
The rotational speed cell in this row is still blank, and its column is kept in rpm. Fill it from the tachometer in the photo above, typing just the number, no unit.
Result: 5000
